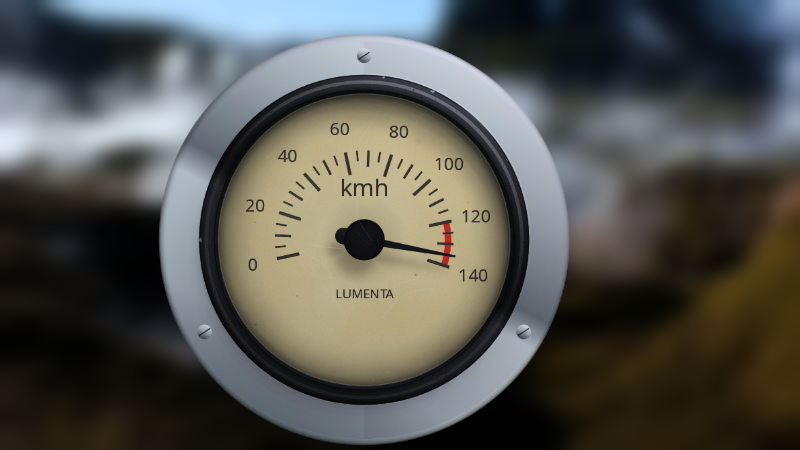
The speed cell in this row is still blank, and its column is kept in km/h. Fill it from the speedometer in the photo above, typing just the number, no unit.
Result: 135
